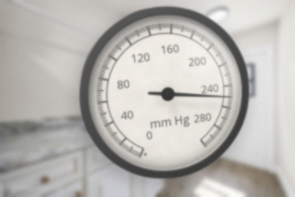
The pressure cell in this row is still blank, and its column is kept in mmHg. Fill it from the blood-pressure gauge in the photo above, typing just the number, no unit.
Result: 250
